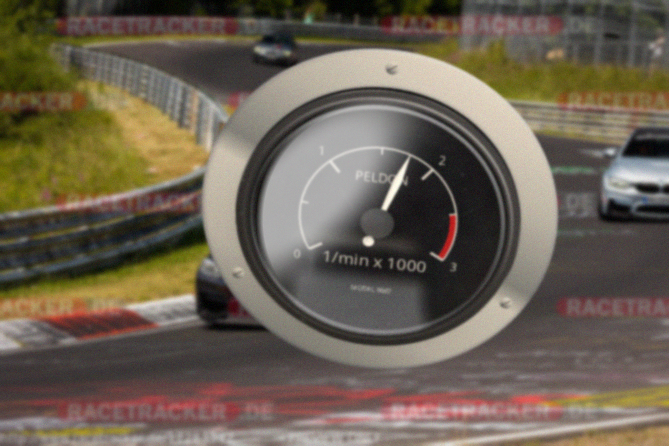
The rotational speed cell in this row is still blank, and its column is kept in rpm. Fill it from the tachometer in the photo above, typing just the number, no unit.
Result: 1750
